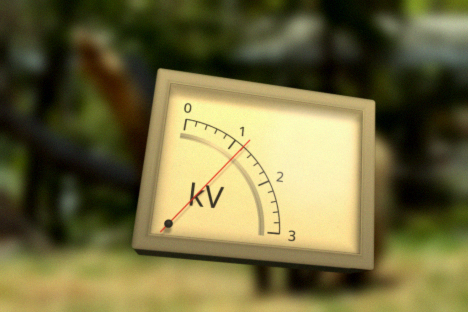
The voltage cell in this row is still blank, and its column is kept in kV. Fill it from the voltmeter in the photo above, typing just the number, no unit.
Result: 1.2
